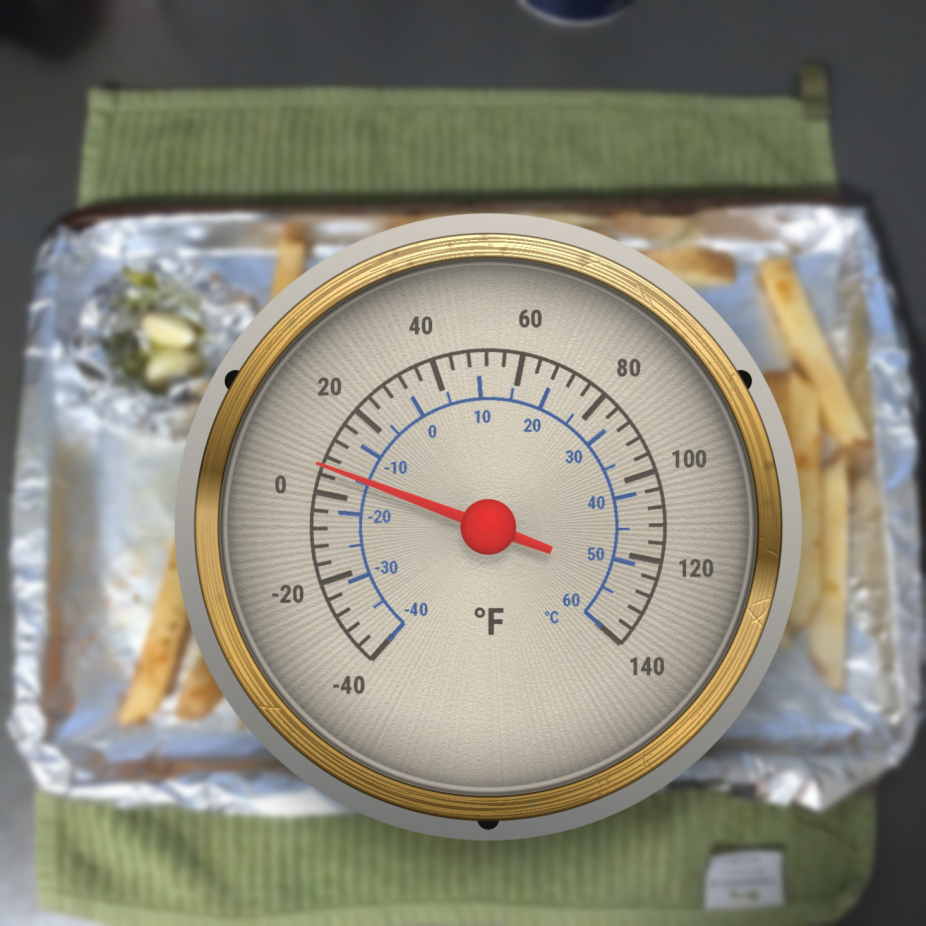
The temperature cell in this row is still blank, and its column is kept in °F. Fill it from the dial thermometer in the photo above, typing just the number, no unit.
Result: 6
